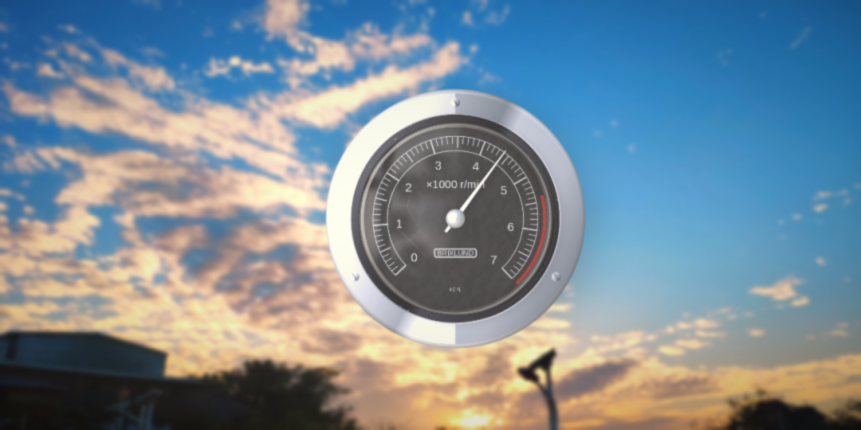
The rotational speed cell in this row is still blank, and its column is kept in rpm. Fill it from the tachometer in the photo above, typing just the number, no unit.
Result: 4400
